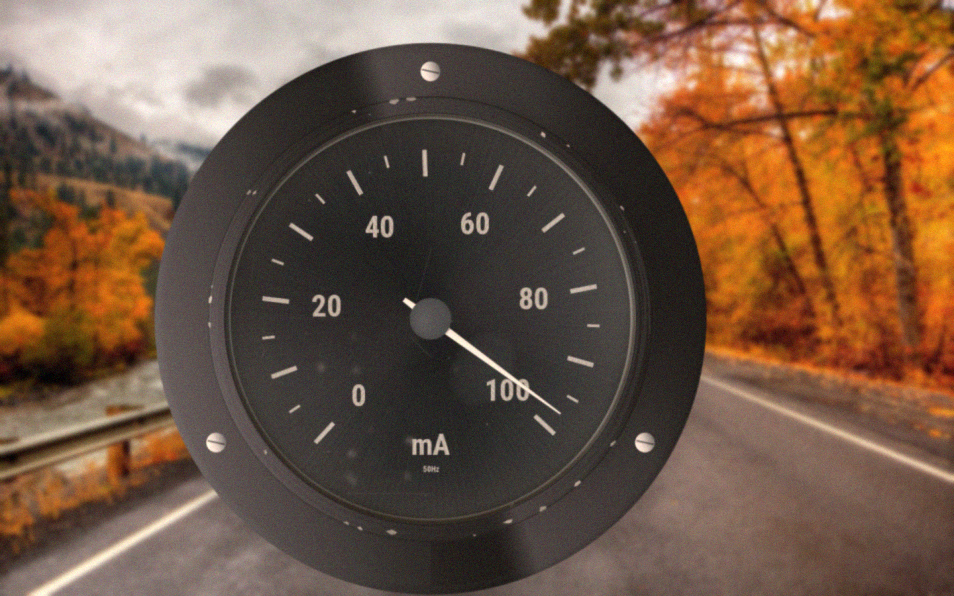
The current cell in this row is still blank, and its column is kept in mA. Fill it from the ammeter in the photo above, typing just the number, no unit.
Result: 97.5
